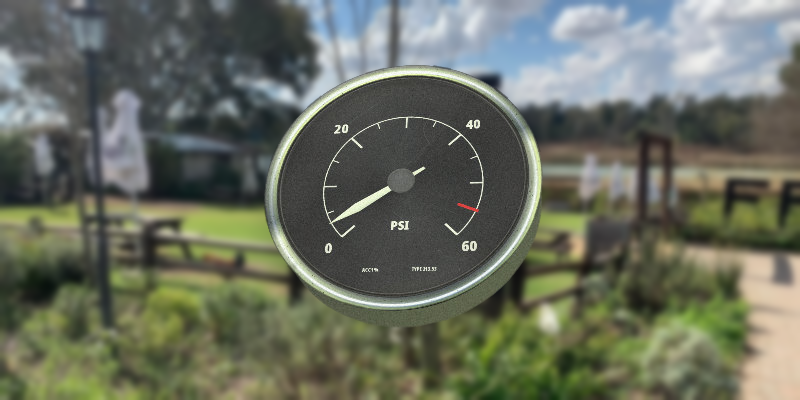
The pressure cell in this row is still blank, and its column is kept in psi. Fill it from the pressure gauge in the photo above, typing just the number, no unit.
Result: 2.5
